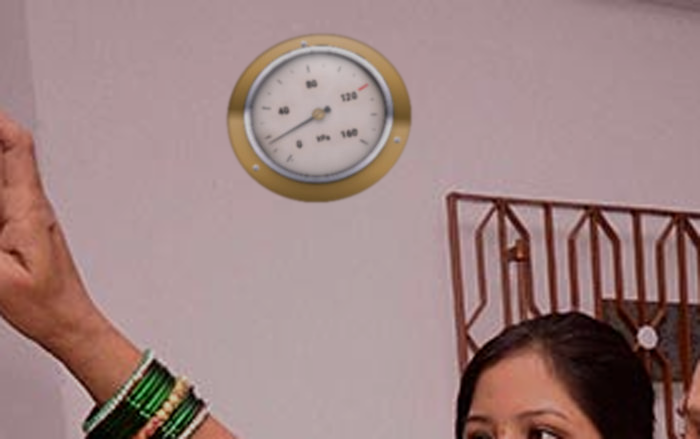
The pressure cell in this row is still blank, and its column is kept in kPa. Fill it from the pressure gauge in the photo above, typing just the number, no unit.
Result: 15
